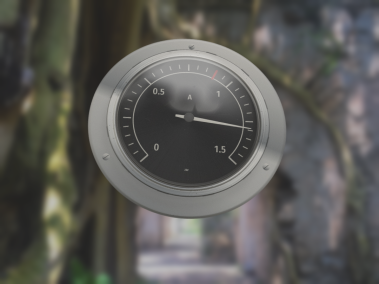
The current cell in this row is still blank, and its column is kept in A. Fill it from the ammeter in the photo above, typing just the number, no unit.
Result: 1.3
